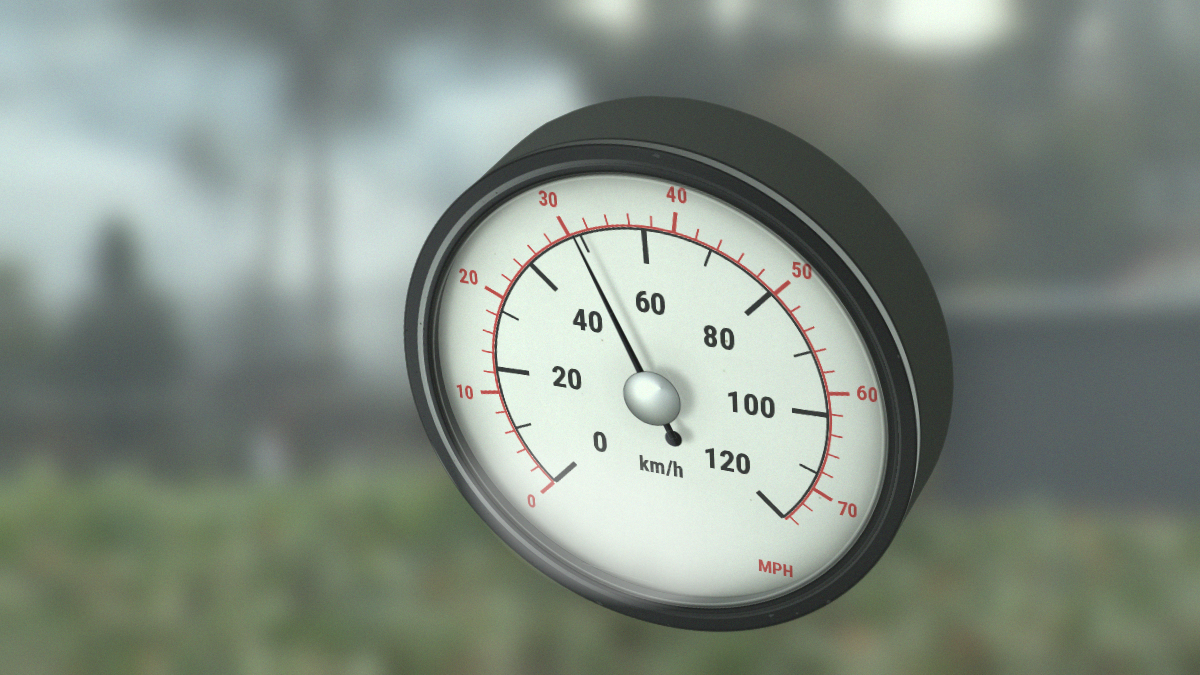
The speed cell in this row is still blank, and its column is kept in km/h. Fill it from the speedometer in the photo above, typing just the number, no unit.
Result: 50
